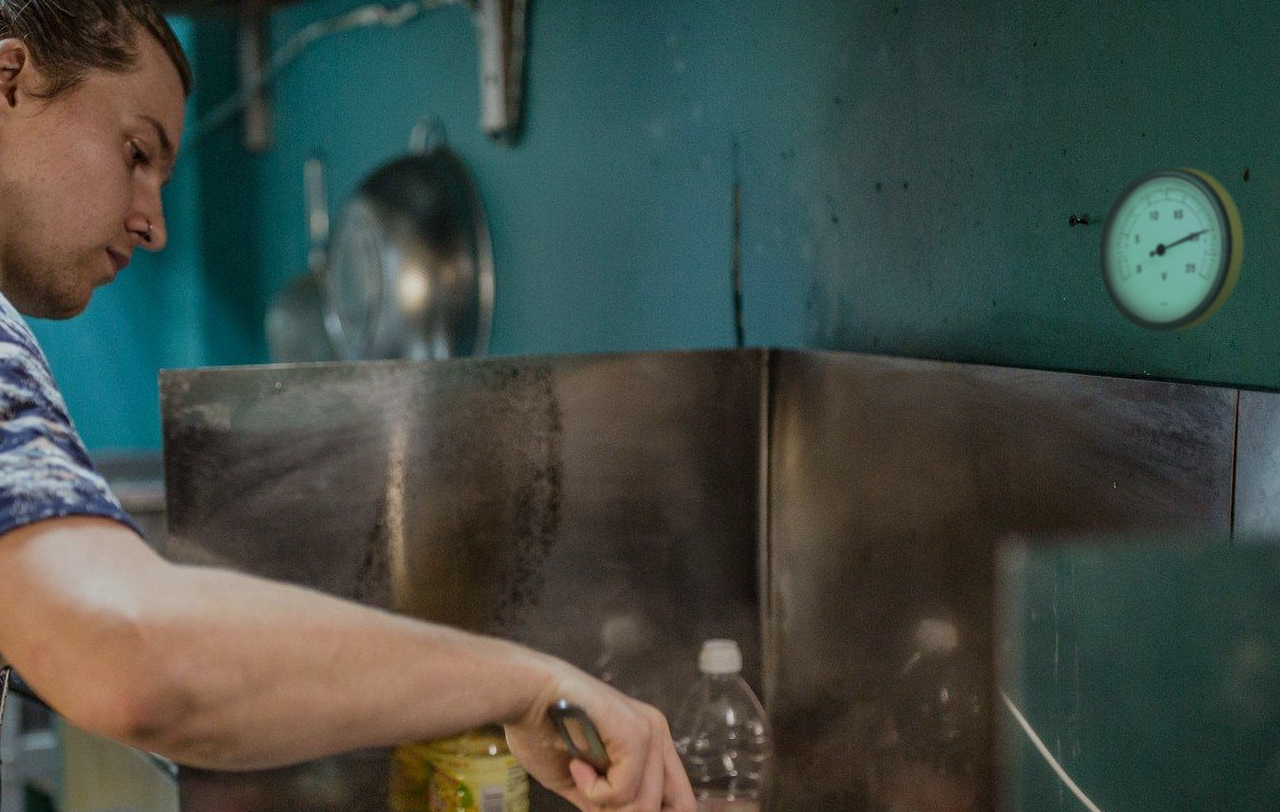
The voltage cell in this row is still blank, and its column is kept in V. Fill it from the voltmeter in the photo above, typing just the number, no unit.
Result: 20
